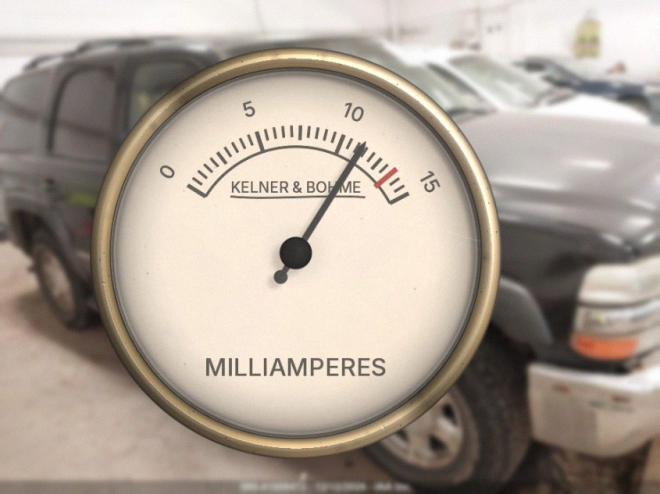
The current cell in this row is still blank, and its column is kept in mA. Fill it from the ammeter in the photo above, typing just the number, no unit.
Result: 11.25
